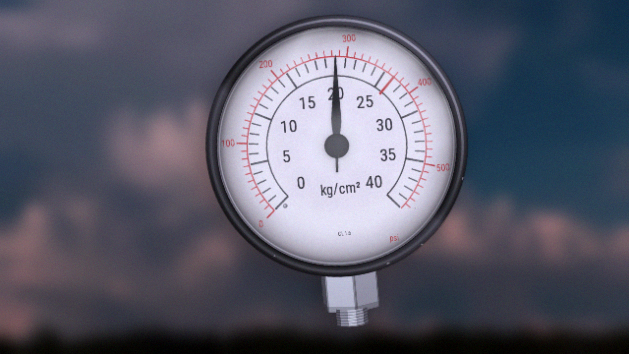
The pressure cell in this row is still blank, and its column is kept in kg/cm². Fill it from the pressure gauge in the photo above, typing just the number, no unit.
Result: 20
